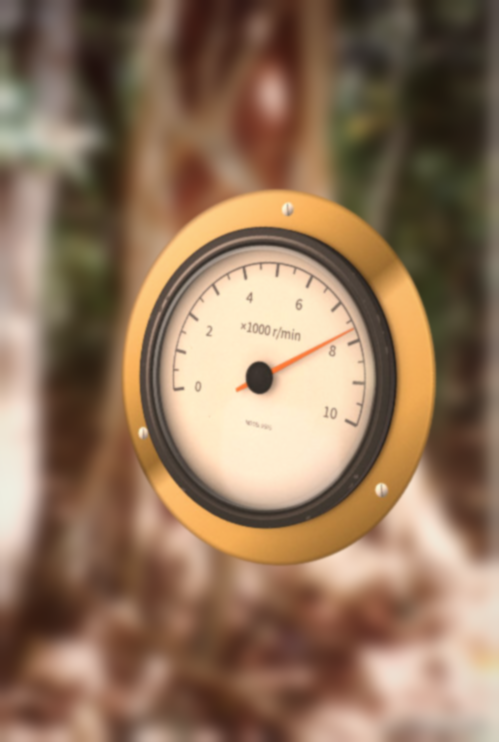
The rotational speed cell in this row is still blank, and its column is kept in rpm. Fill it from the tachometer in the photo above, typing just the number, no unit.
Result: 7750
